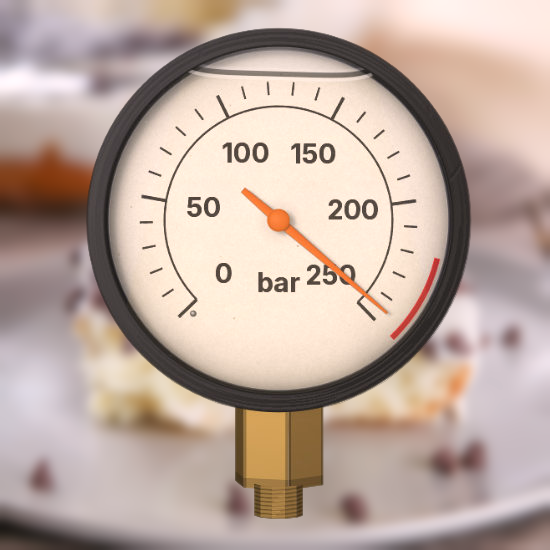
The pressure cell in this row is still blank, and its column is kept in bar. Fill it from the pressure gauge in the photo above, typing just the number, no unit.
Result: 245
